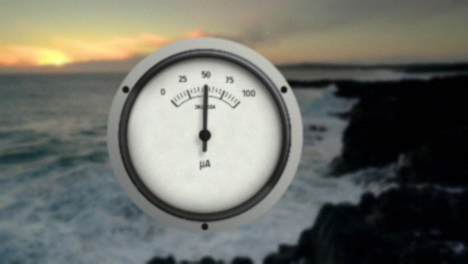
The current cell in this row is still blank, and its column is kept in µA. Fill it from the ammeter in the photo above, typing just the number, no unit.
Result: 50
